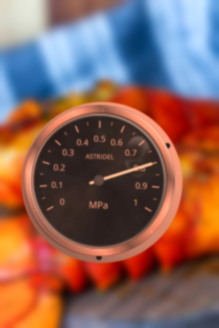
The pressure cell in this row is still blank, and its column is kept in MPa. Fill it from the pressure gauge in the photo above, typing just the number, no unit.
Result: 0.8
